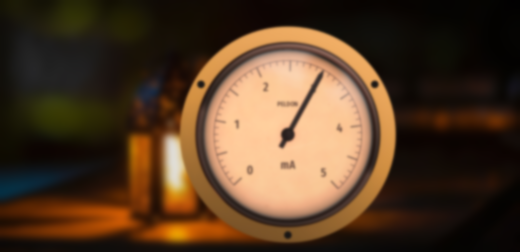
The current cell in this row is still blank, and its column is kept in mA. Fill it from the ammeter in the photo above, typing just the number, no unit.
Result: 3
